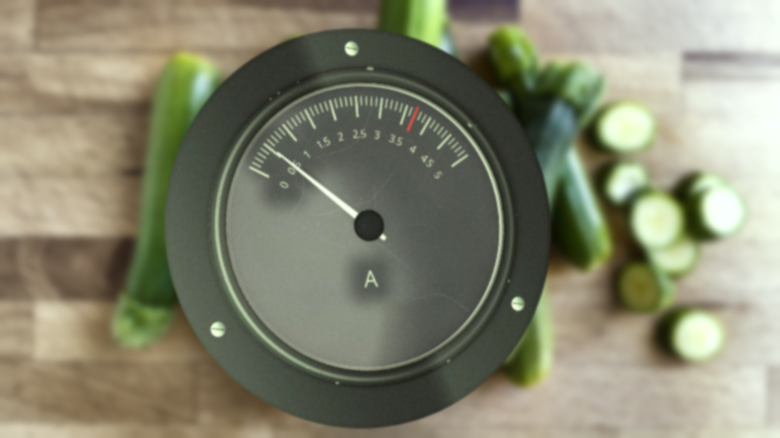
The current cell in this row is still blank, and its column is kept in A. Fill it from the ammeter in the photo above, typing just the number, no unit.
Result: 0.5
